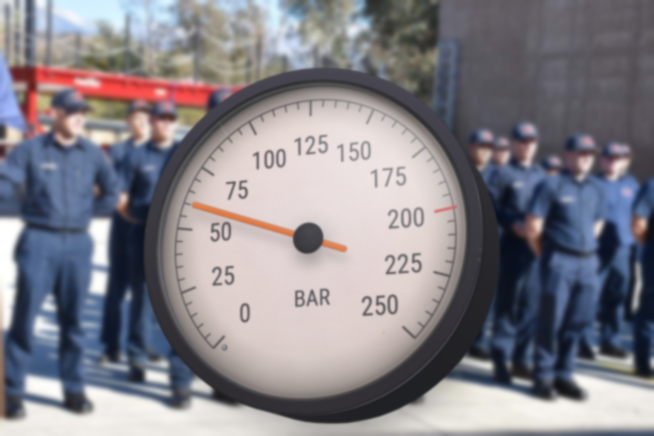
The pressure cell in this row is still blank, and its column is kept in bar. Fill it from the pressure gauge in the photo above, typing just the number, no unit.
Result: 60
